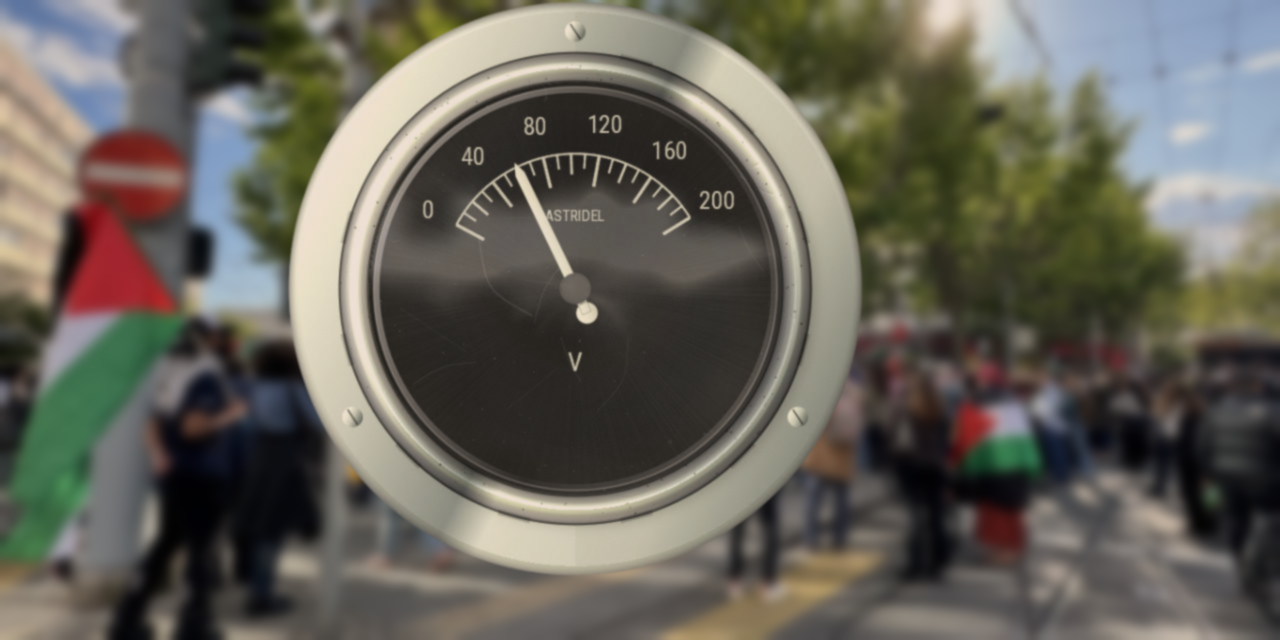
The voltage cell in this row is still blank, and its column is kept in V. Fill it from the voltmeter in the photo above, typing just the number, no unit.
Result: 60
